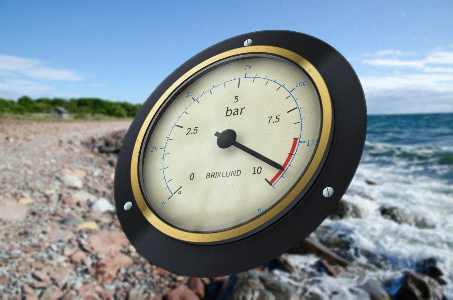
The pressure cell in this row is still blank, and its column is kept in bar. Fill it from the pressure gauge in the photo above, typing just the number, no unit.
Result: 9.5
